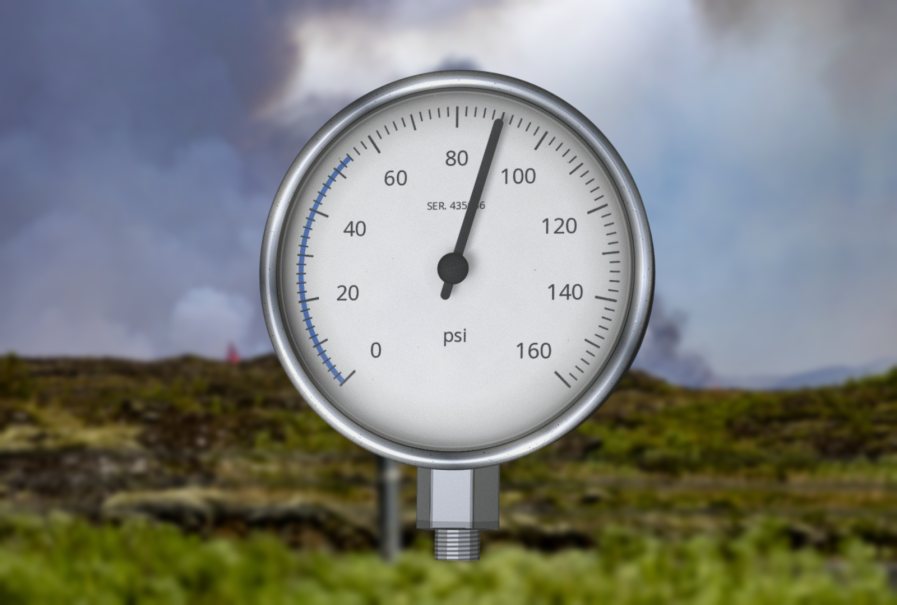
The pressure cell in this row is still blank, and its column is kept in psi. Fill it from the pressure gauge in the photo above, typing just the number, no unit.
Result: 90
